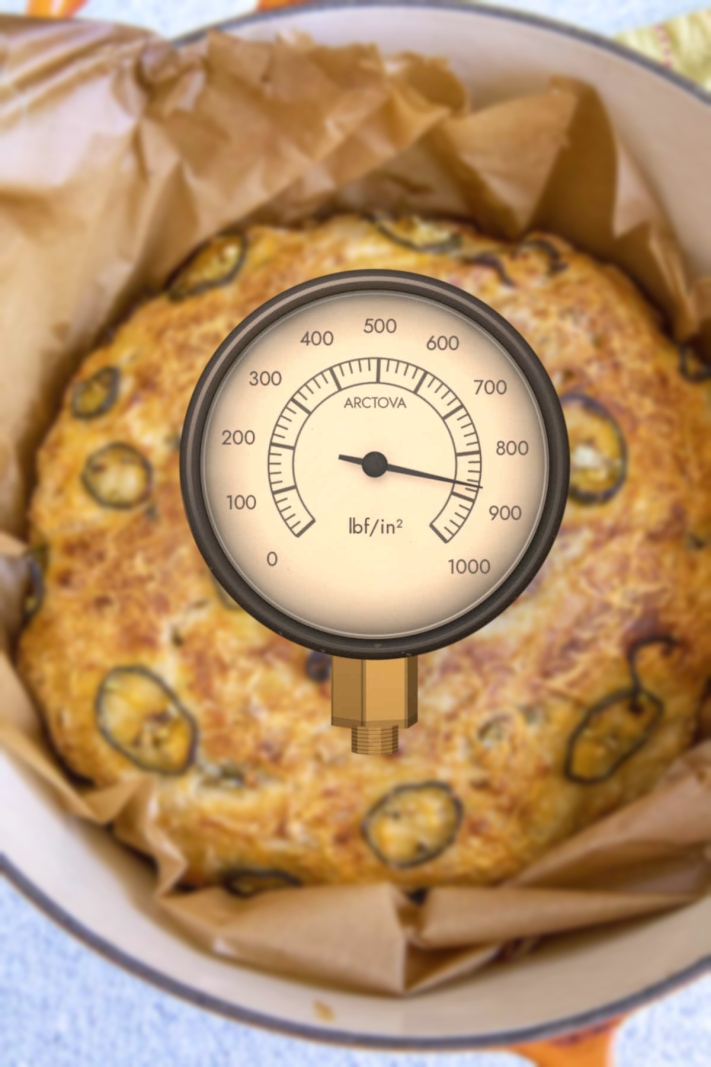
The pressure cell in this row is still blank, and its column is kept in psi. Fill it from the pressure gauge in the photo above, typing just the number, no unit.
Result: 870
